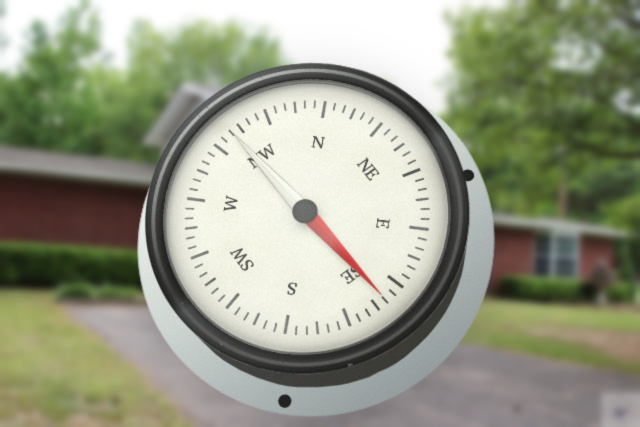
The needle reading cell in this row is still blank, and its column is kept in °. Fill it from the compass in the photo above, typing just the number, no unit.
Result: 130
